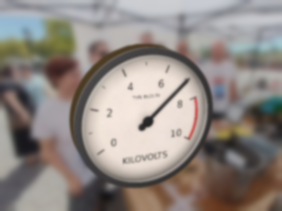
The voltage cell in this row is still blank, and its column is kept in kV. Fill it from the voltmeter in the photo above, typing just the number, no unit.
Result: 7
